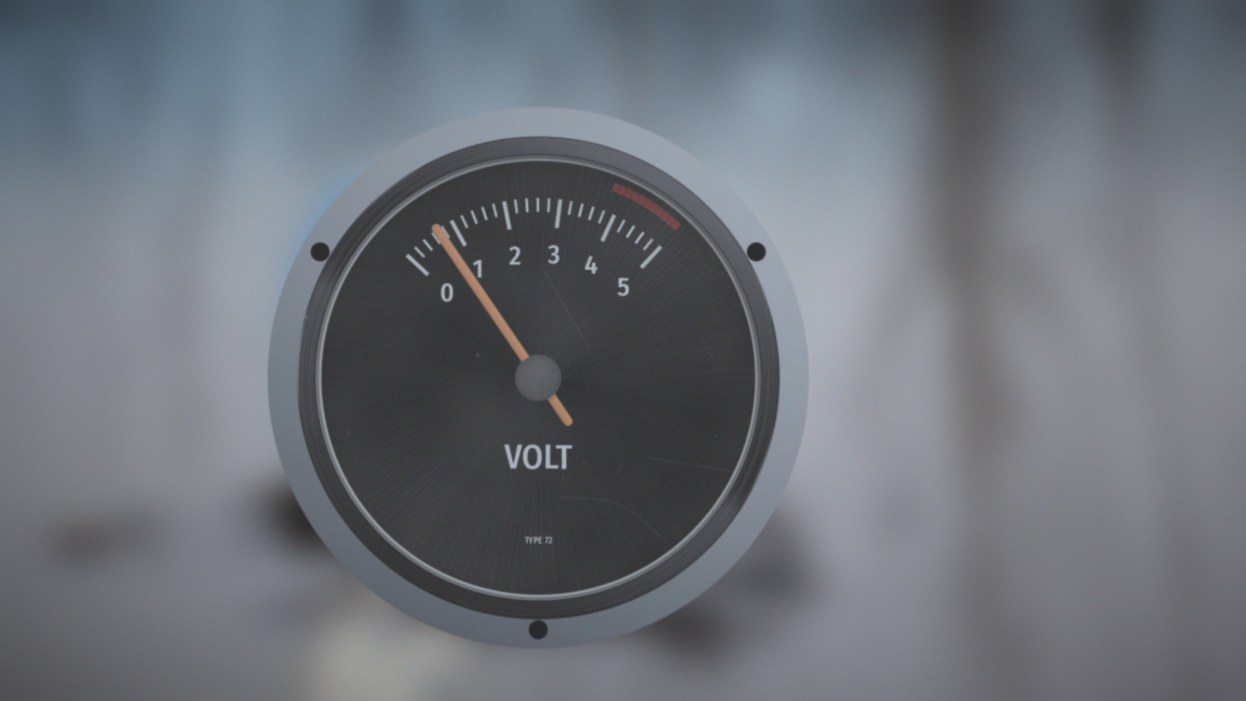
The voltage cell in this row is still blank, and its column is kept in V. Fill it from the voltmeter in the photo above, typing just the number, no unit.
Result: 0.7
